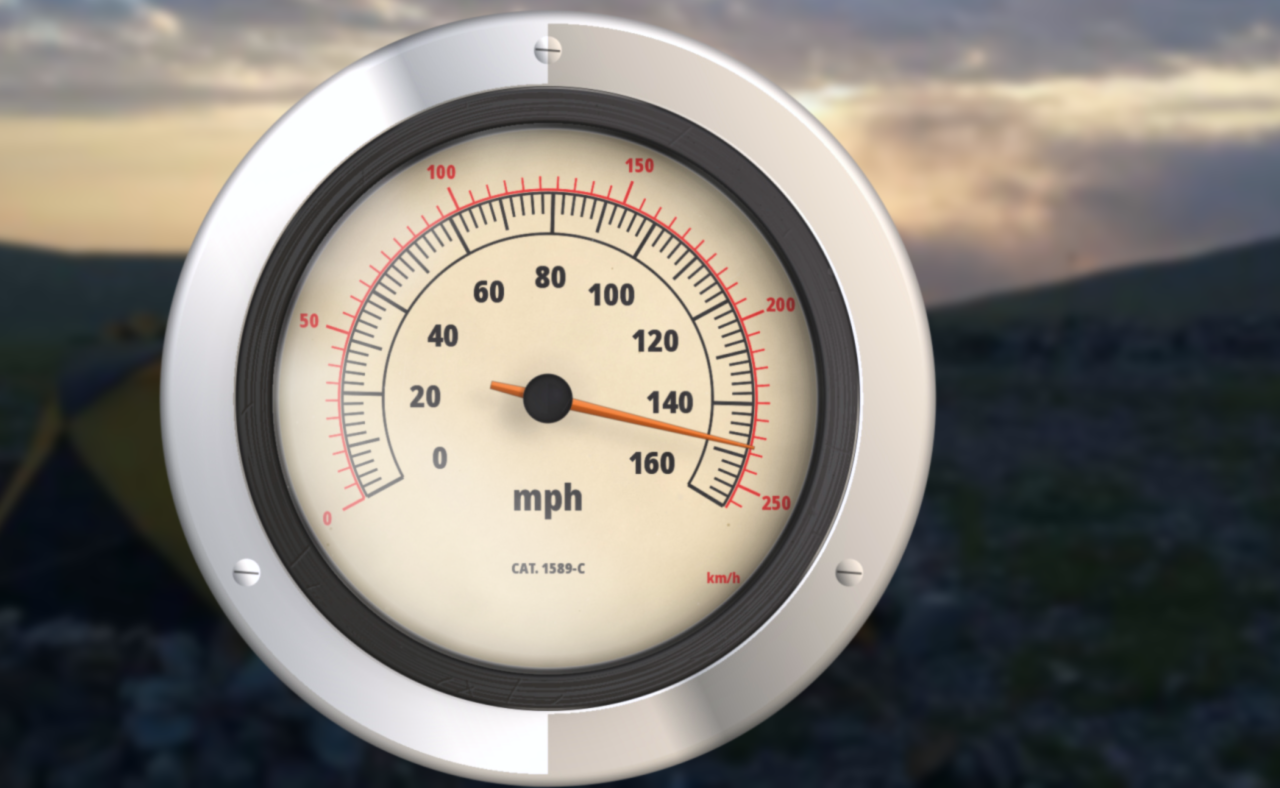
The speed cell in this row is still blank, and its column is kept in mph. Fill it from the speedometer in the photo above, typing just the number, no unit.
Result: 148
